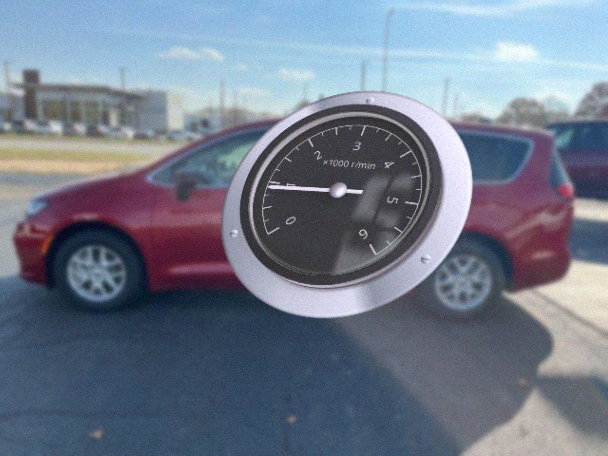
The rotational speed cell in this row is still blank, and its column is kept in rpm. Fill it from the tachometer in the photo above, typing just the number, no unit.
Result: 875
